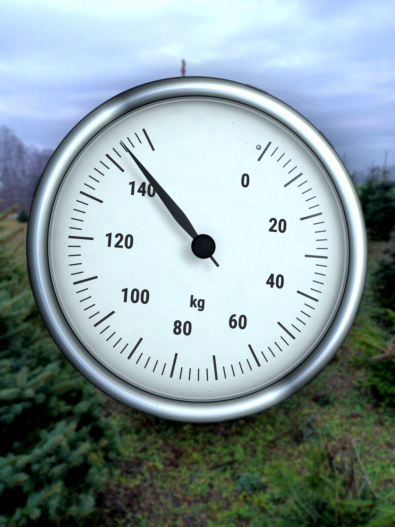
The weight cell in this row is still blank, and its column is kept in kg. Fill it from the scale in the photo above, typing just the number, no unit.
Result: 144
